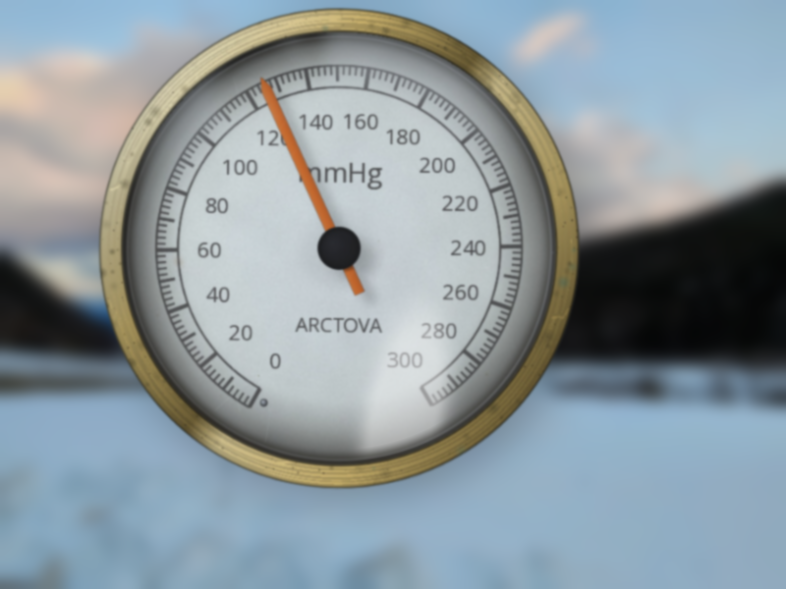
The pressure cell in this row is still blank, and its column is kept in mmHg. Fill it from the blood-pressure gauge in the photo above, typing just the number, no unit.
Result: 126
